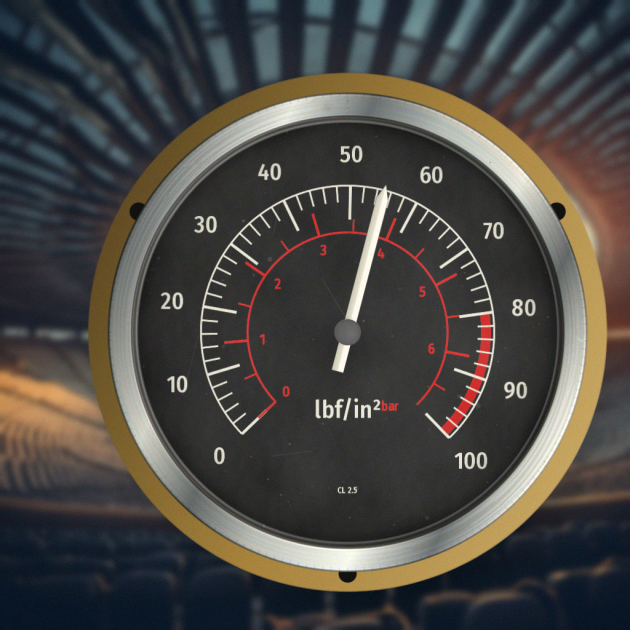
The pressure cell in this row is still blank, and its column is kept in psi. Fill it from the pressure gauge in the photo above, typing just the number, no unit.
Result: 55
